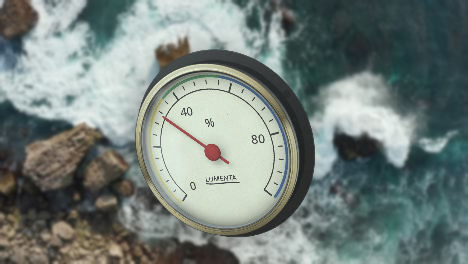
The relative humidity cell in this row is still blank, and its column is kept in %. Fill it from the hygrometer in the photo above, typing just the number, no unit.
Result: 32
